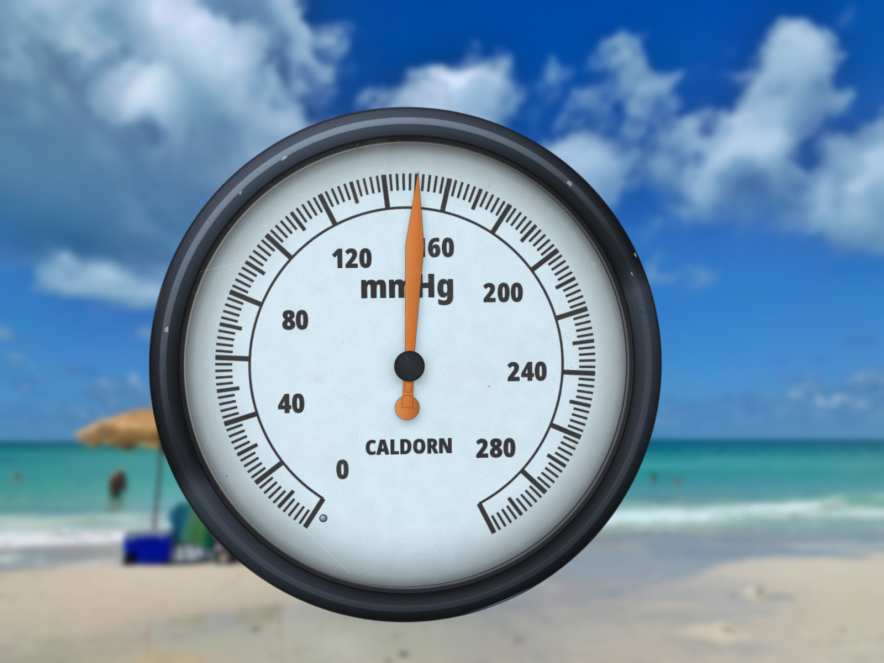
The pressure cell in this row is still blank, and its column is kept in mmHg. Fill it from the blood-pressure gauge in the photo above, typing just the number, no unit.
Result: 150
